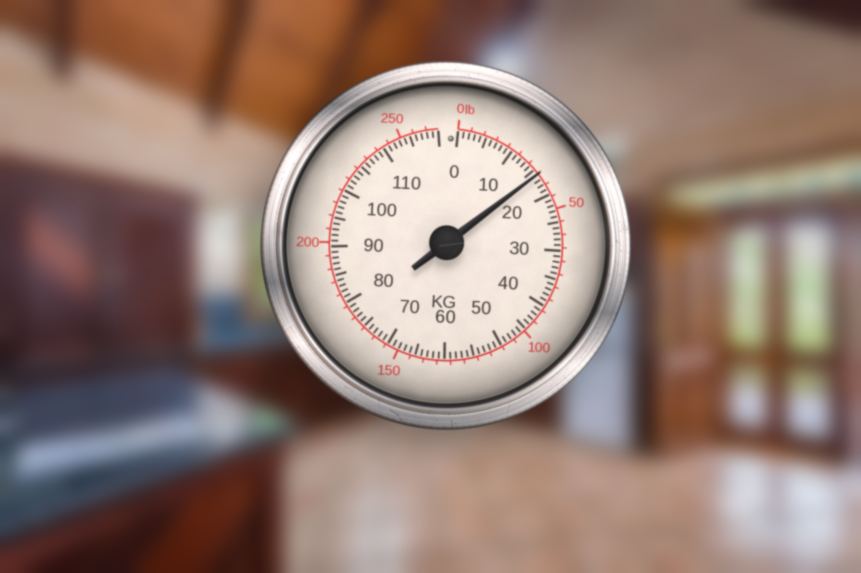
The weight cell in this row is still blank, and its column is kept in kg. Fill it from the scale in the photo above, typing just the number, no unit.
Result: 16
